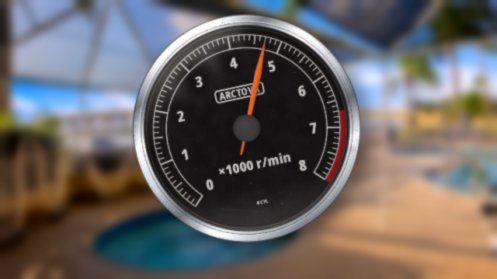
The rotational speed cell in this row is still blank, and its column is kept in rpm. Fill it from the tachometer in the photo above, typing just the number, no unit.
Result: 4700
